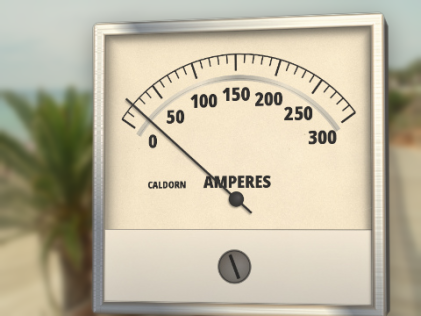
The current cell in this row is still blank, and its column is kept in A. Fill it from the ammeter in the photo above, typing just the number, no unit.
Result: 20
